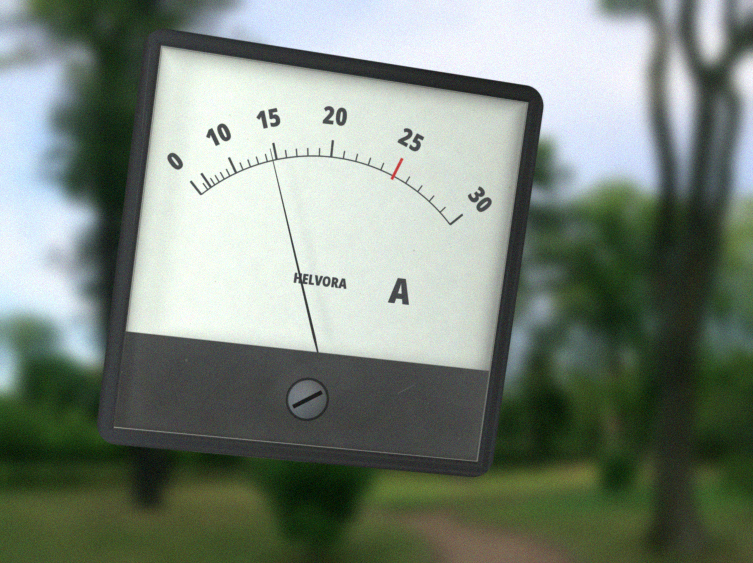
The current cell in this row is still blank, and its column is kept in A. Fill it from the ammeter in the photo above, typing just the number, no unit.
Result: 14.5
